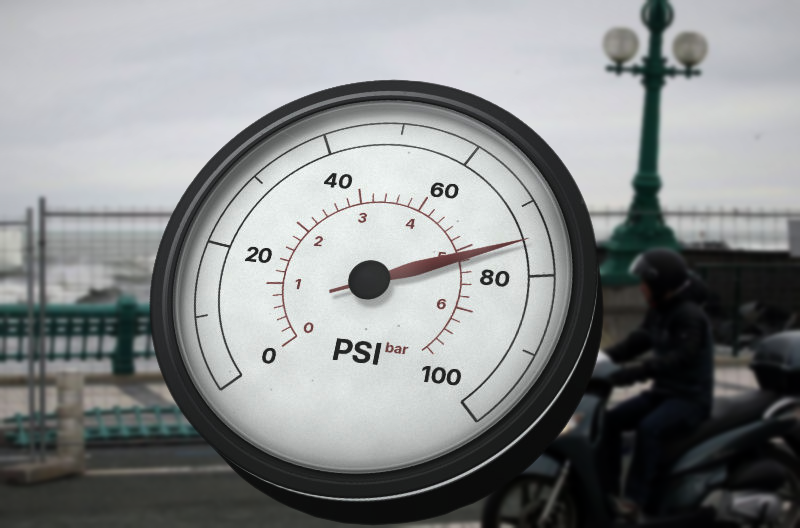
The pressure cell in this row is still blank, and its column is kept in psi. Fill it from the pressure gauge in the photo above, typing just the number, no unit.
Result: 75
